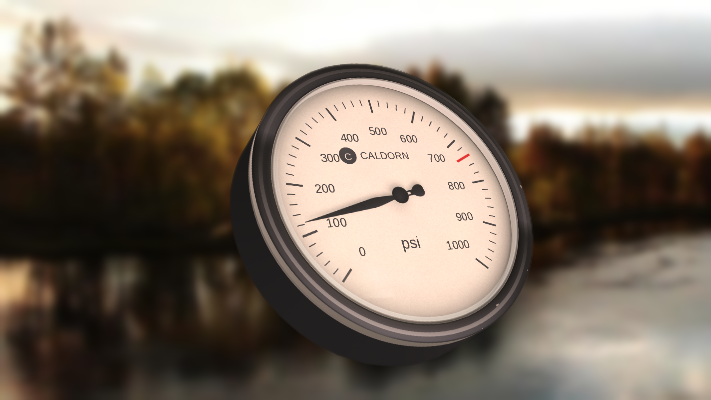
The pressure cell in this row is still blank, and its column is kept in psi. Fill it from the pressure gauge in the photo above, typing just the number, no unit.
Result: 120
